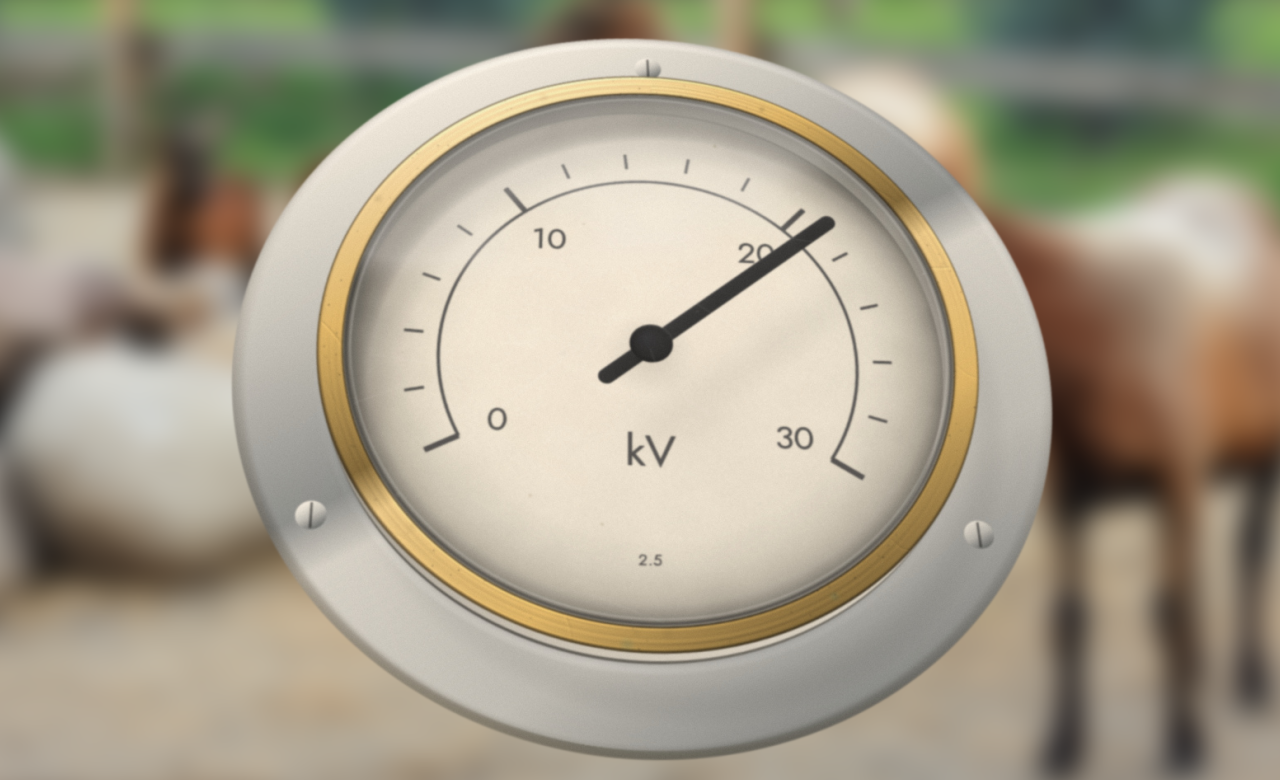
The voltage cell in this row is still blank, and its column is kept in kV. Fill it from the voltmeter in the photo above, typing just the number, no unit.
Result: 21
